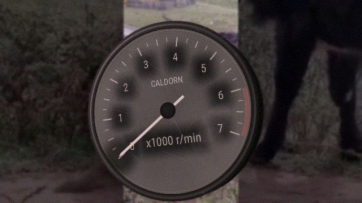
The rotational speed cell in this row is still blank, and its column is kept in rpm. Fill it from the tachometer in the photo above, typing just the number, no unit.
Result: 0
